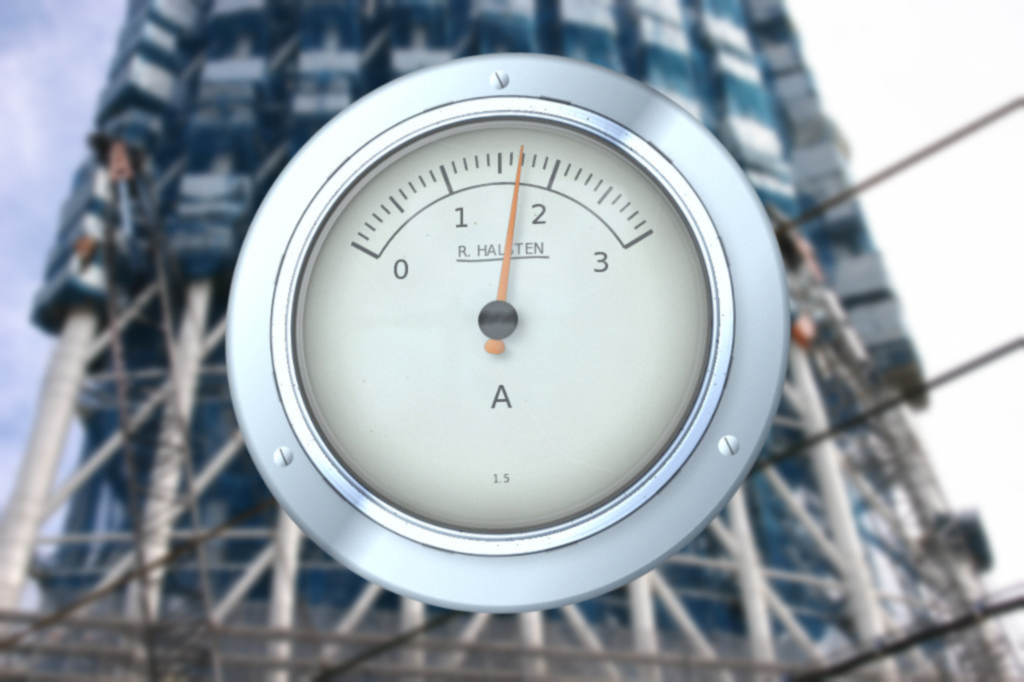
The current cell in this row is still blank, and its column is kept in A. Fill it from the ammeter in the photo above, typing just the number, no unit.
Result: 1.7
